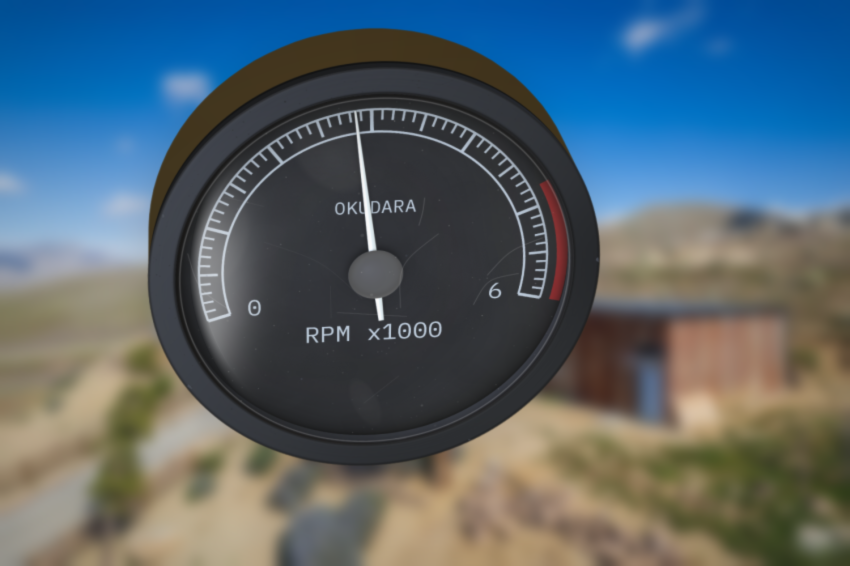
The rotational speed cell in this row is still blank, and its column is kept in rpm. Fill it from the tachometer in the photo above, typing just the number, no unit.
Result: 2850
